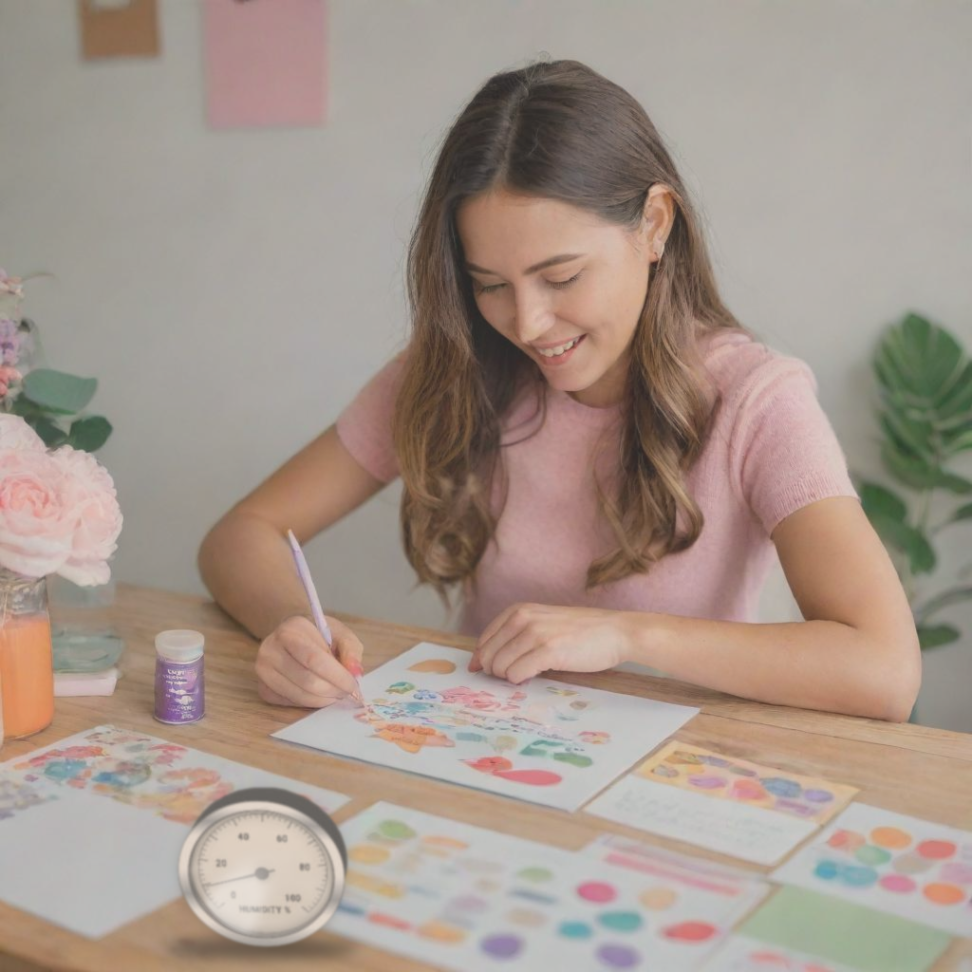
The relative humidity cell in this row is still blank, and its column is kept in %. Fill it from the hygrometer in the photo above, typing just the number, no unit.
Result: 10
